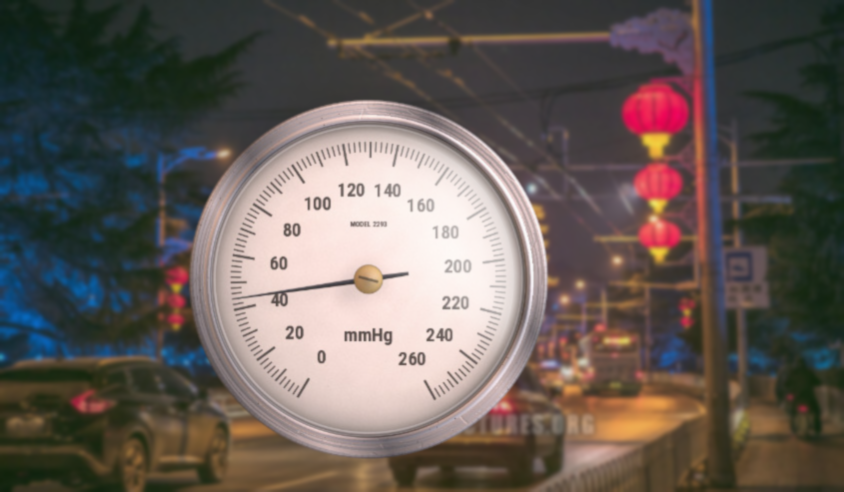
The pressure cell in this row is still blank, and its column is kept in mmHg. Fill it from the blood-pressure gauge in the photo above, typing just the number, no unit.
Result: 44
